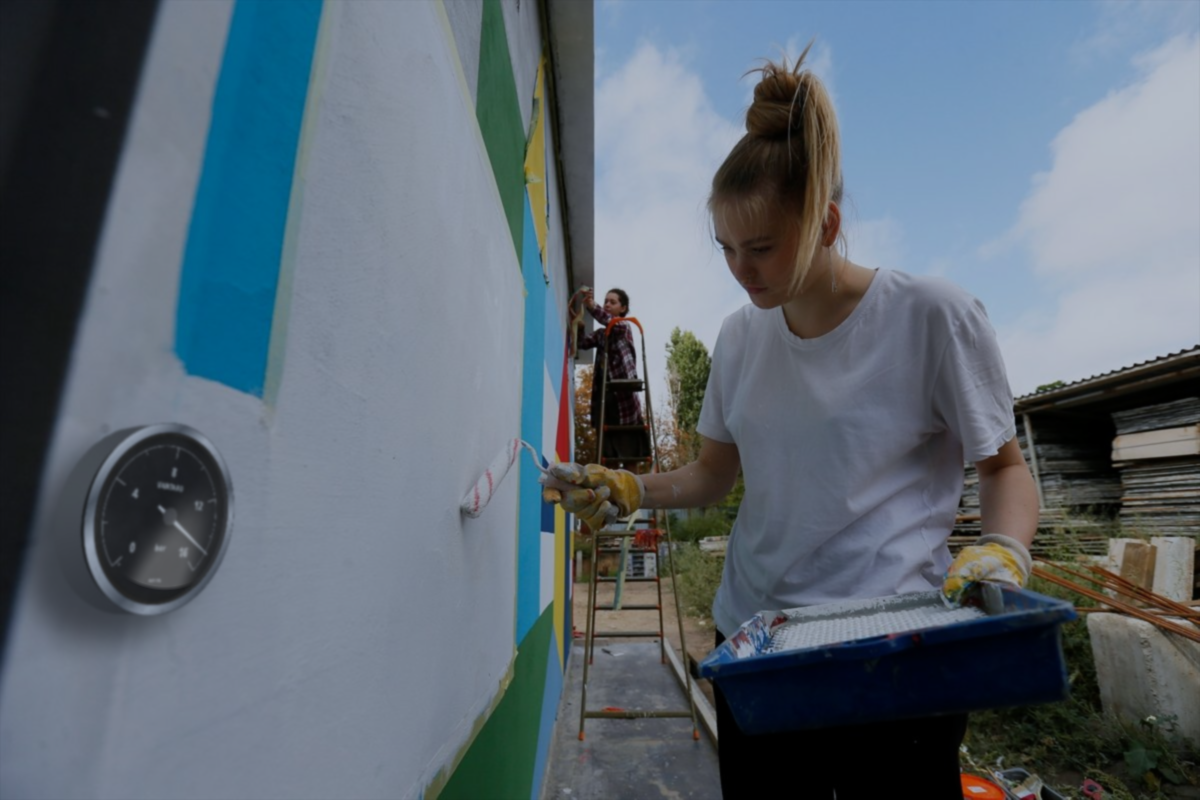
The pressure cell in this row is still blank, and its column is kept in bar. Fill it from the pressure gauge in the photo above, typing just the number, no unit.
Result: 15
